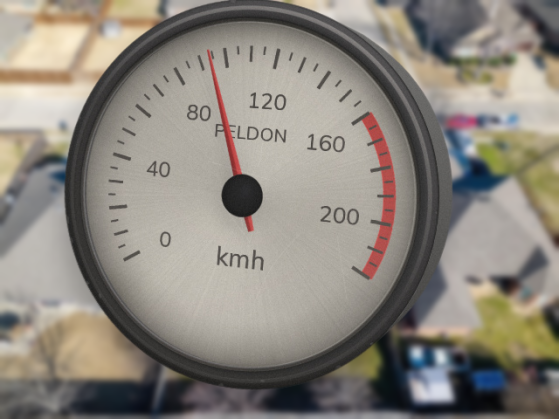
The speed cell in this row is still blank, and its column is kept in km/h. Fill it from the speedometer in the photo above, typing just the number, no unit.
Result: 95
